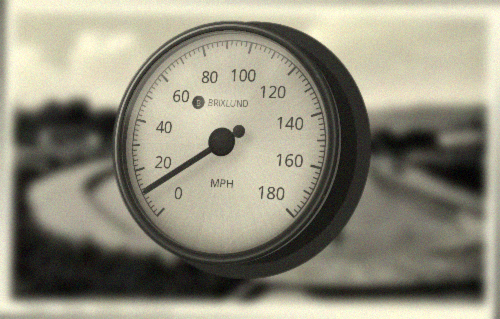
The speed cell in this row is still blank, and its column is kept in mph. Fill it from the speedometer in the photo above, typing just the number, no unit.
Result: 10
